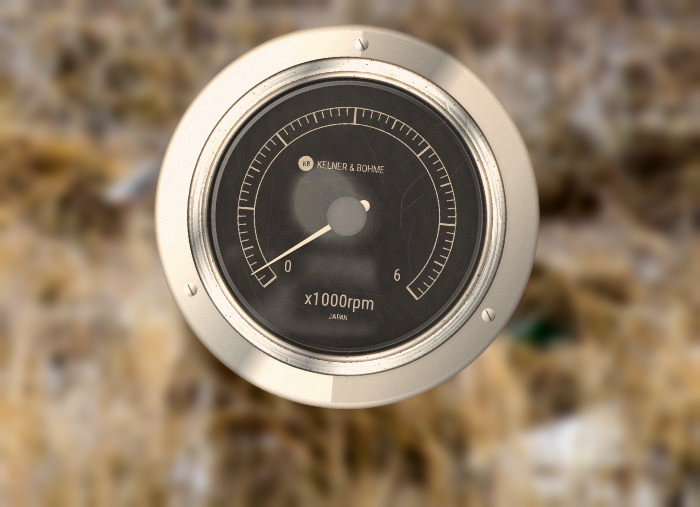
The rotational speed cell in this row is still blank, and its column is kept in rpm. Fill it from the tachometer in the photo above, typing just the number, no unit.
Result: 200
